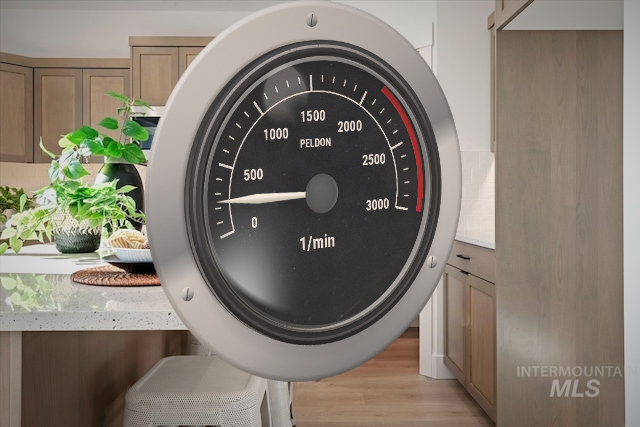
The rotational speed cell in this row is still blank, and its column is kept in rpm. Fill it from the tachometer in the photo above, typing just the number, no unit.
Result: 250
